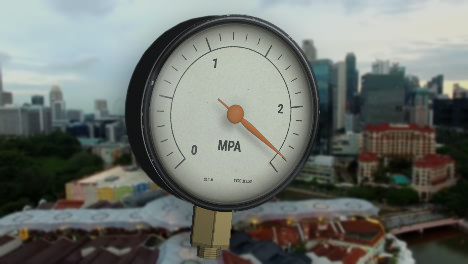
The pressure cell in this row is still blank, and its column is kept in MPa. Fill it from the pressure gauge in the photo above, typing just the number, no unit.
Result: 2.4
